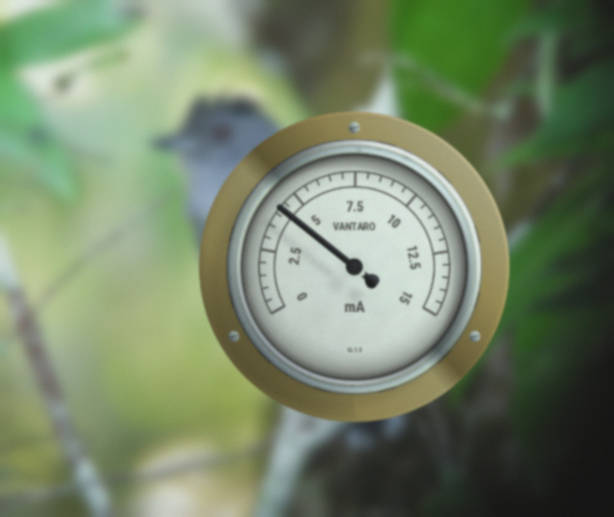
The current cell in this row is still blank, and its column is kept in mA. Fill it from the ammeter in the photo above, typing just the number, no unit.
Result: 4.25
